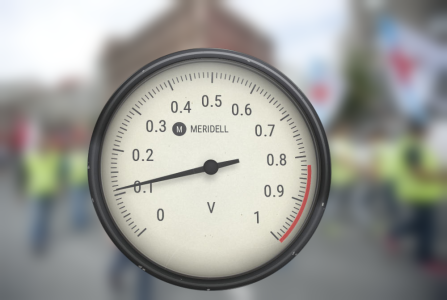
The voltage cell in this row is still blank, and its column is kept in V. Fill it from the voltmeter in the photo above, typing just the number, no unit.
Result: 0.11
